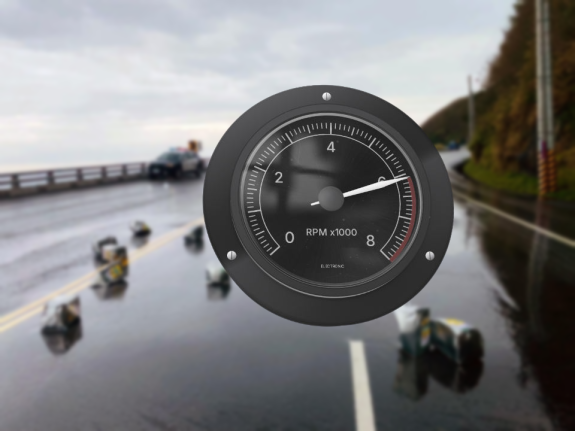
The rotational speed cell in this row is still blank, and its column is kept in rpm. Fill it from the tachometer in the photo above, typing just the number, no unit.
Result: 6100
